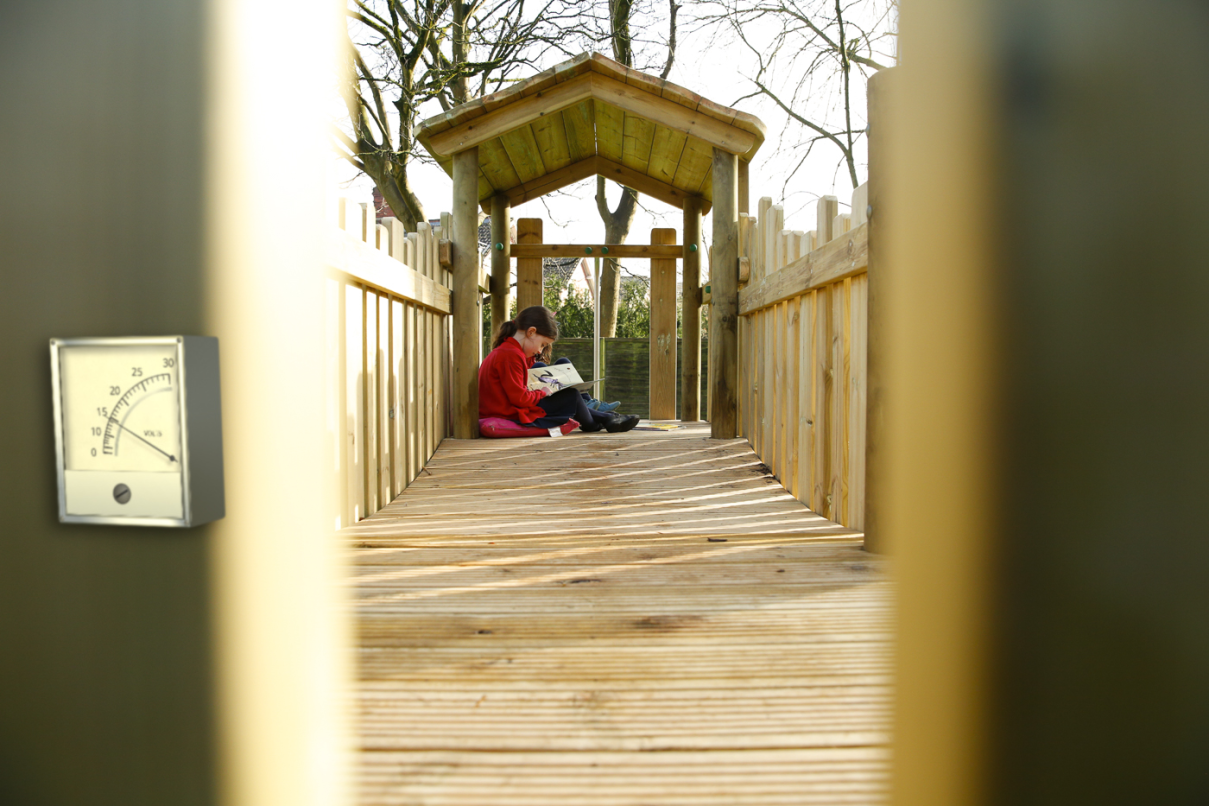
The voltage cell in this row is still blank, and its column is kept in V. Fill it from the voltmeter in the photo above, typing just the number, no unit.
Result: 15
